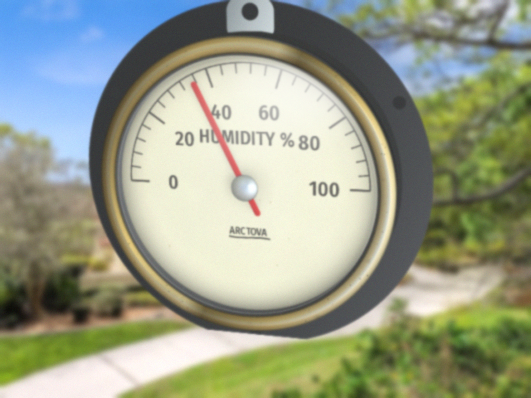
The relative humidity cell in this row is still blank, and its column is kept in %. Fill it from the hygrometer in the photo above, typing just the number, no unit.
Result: 36
